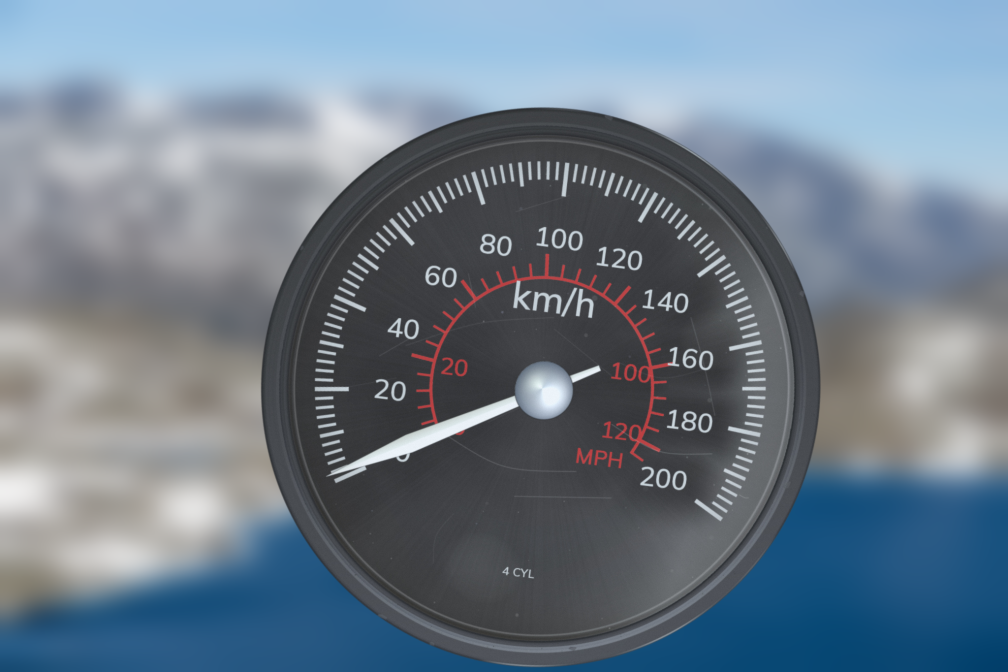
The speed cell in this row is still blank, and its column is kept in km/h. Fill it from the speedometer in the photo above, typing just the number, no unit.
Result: 2
